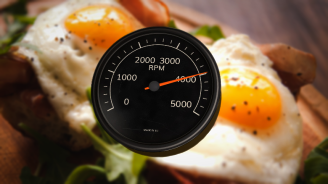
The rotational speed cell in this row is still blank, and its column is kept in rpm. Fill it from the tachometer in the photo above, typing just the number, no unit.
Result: 4000
